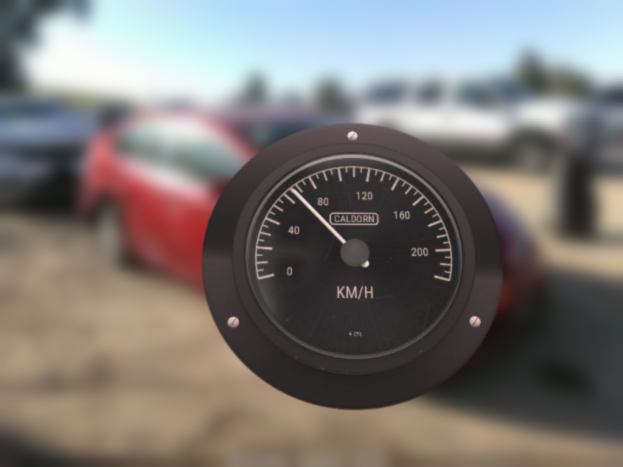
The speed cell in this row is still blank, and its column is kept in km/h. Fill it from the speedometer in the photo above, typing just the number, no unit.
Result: 65
